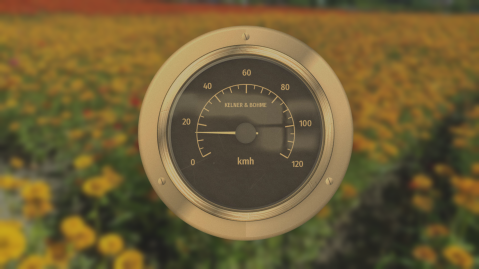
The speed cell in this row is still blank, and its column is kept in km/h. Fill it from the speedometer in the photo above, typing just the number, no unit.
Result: 15
